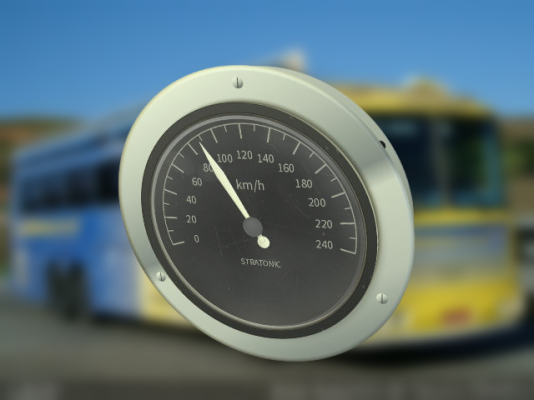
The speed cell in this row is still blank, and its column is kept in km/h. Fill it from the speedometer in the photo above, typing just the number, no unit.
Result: 90
